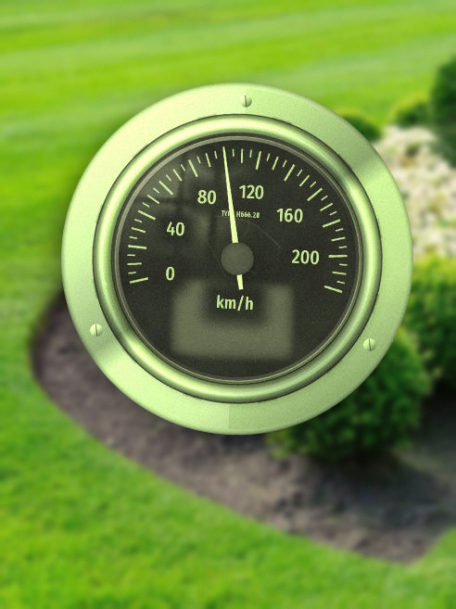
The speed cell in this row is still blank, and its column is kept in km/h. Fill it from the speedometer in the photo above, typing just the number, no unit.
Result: 100
